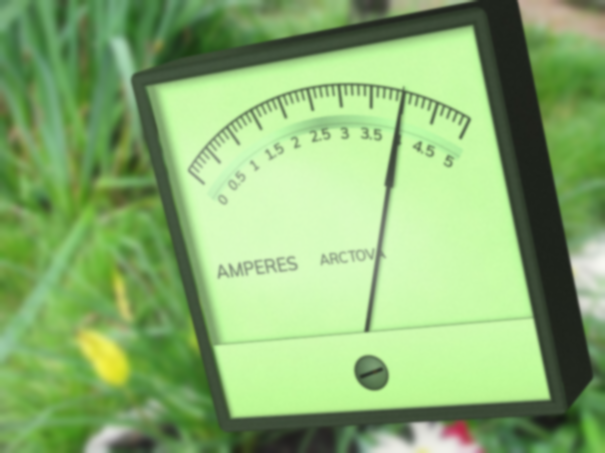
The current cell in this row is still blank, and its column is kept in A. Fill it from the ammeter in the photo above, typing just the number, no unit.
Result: 4
